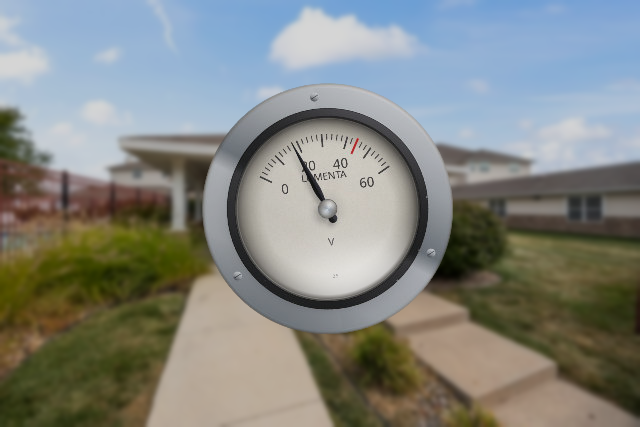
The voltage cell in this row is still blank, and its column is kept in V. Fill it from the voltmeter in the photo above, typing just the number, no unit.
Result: 18
